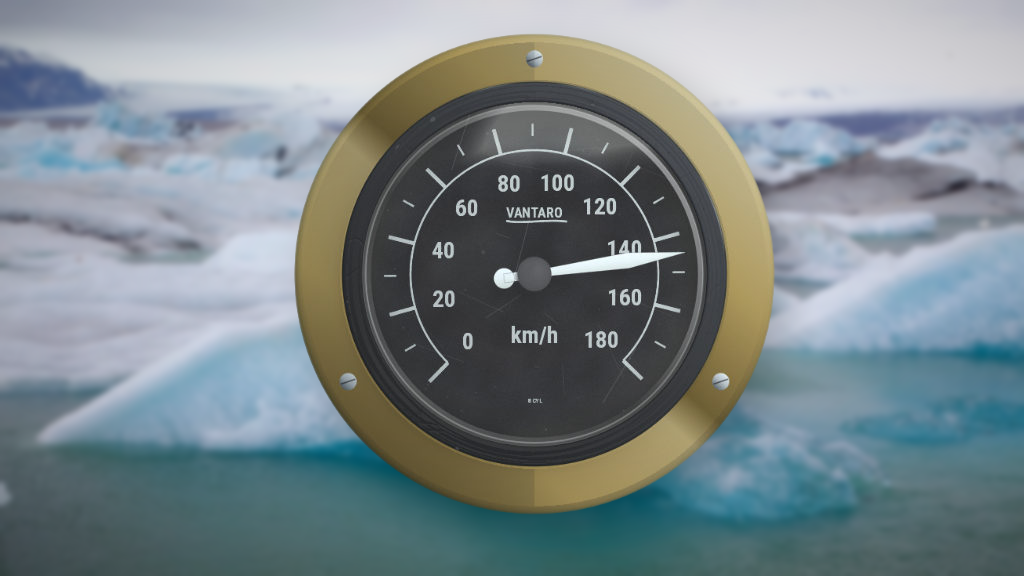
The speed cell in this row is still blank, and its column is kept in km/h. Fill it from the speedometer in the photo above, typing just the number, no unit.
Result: 145
